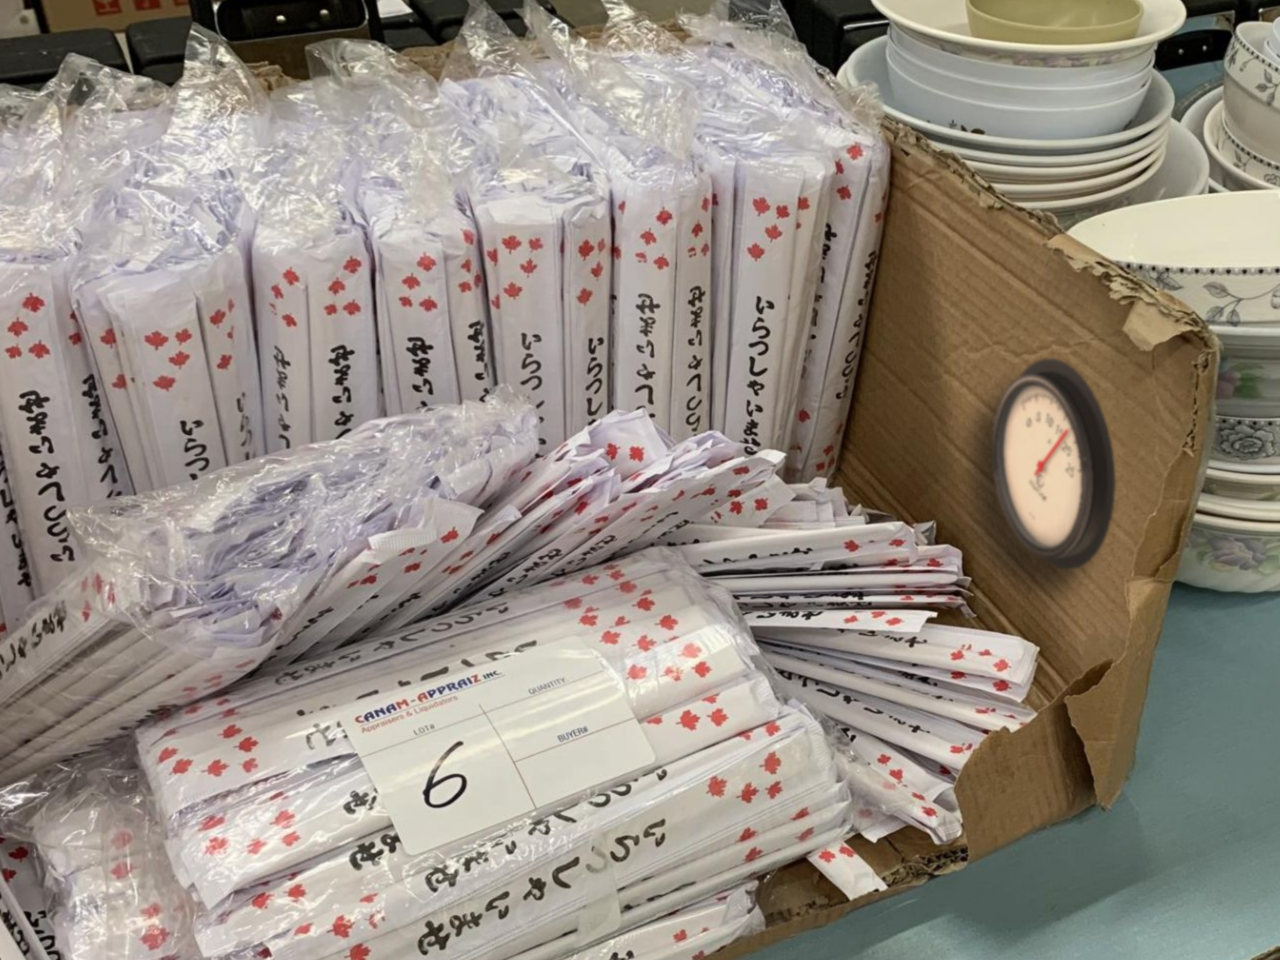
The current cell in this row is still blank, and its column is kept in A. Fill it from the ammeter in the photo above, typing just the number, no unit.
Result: 17.5
